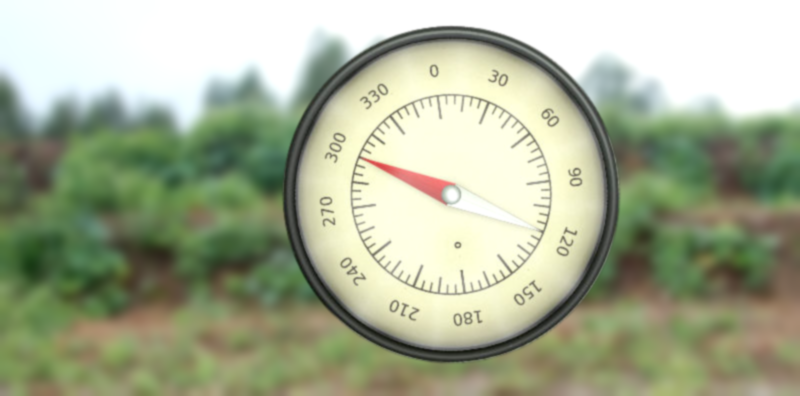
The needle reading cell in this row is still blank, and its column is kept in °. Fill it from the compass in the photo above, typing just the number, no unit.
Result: 300
